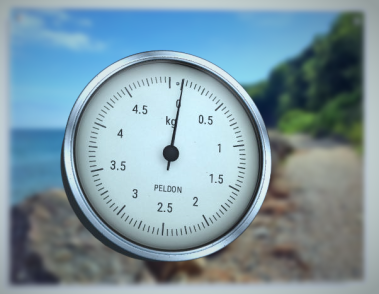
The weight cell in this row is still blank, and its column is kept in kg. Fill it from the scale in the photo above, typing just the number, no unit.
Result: 0
